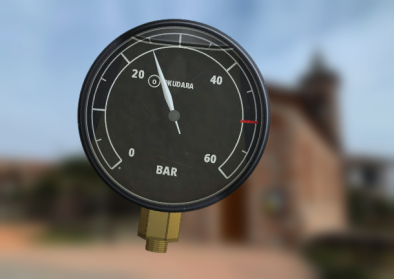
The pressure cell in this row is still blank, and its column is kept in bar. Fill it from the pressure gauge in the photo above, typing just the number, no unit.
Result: 25
